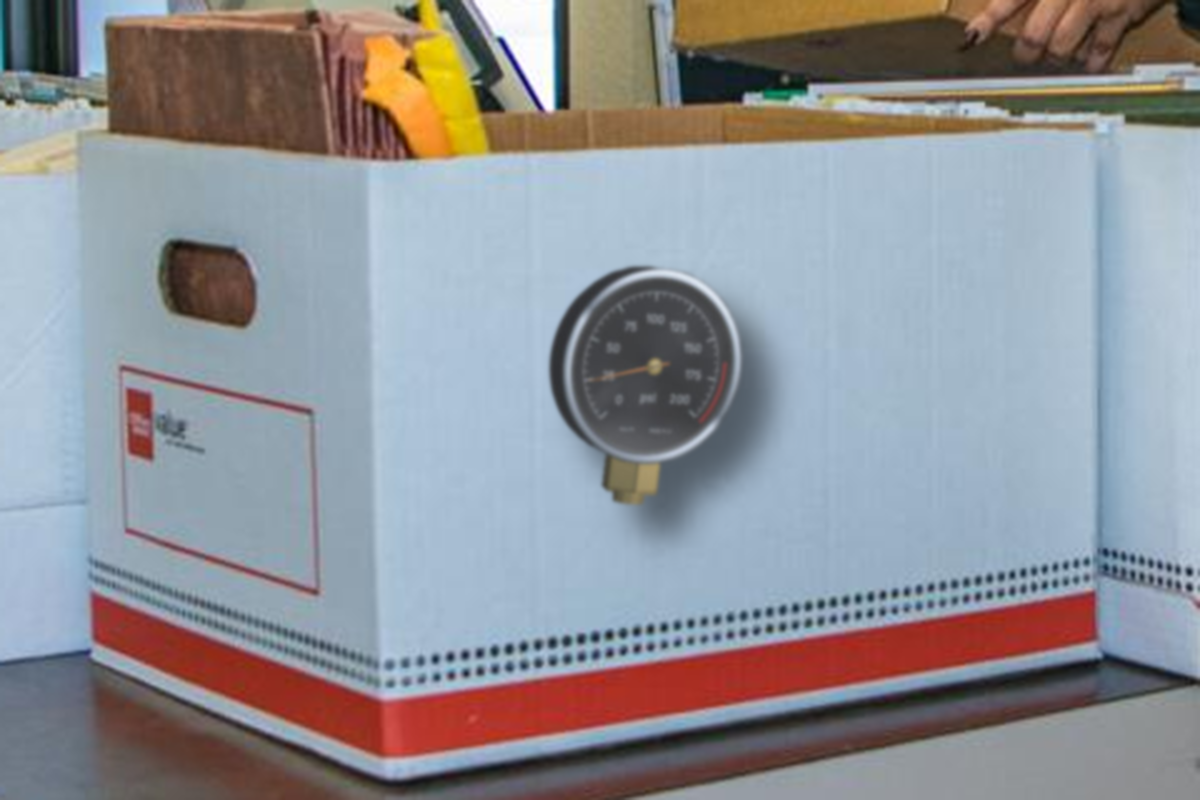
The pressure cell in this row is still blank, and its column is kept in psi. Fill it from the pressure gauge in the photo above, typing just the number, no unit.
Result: 25
